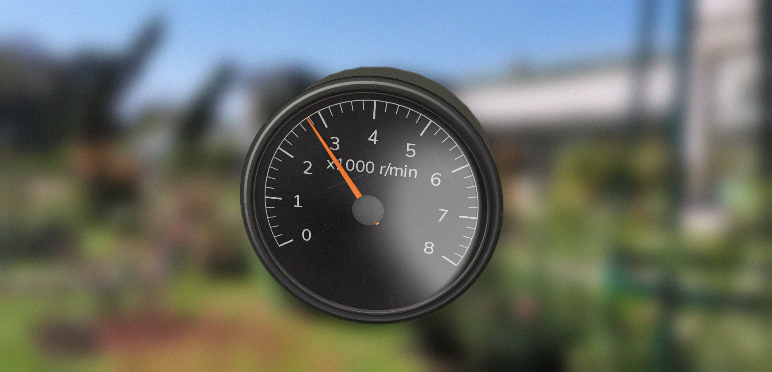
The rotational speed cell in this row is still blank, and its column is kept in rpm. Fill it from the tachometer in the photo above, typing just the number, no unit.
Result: 2800
